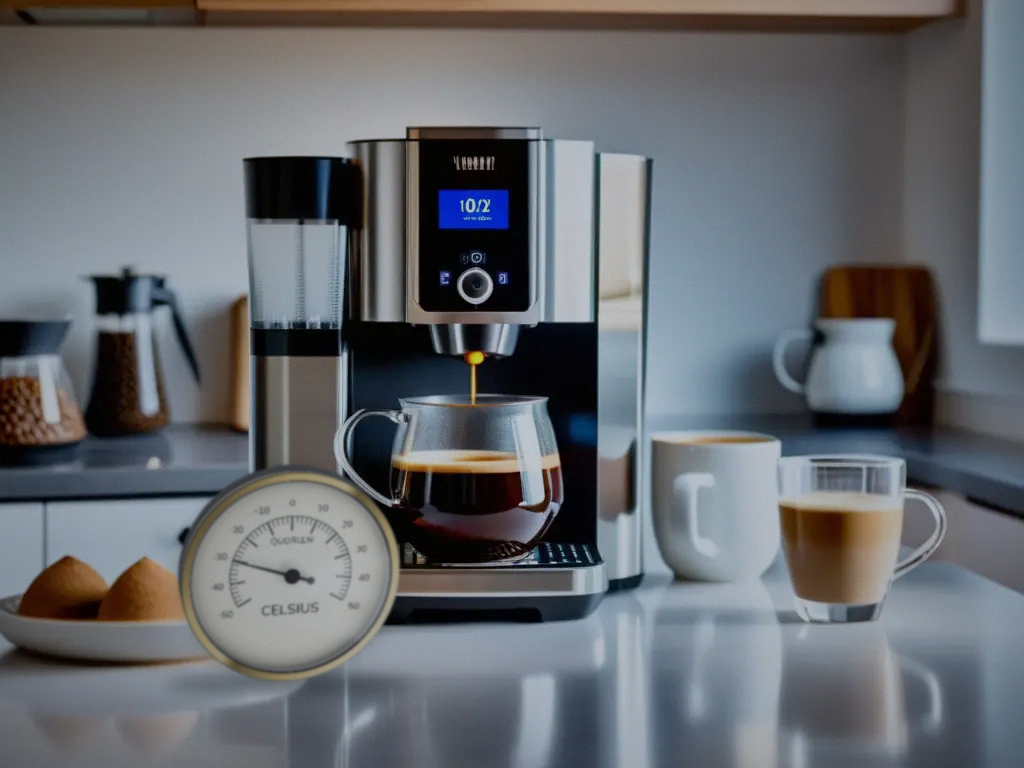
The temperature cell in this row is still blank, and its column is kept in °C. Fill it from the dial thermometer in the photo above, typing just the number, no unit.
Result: -30
